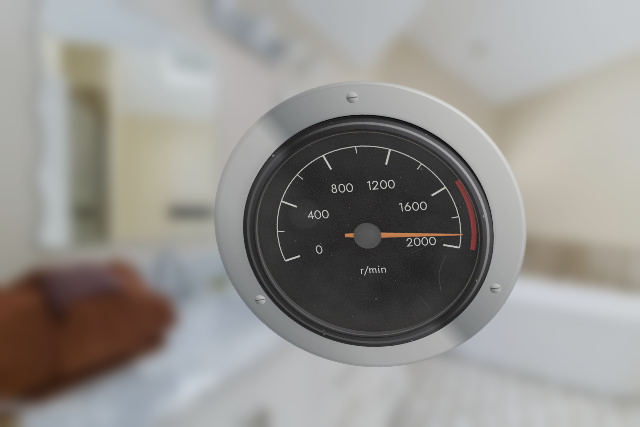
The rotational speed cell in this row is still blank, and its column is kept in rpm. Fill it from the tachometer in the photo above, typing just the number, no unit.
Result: 1900
